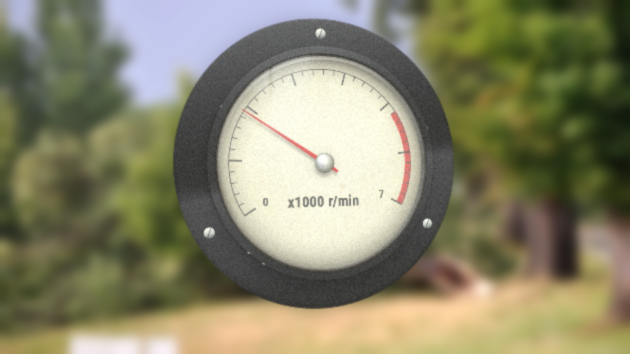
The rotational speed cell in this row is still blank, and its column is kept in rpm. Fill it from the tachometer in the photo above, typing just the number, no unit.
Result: 1900
